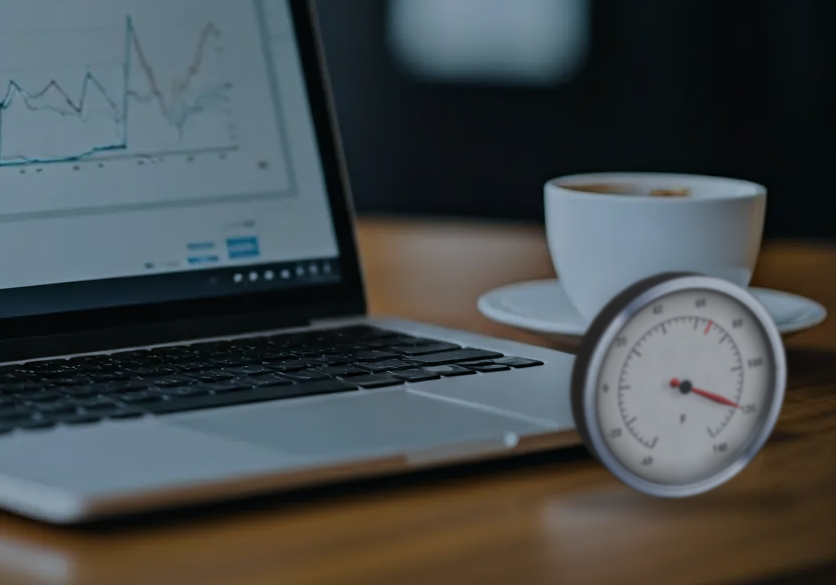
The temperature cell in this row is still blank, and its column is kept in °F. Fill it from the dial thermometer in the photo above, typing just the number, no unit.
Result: 120
